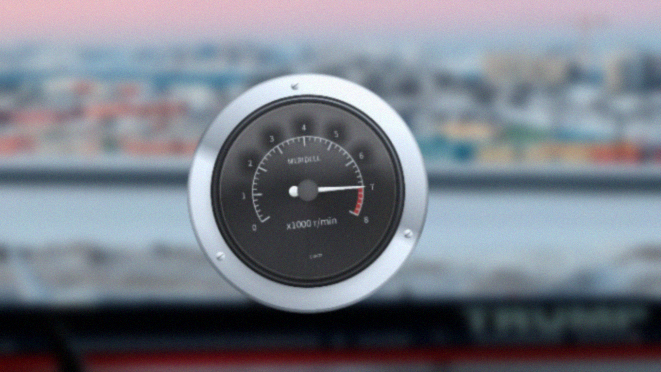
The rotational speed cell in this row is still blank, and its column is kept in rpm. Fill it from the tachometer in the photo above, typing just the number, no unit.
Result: 7000
